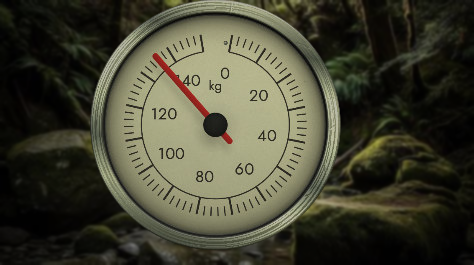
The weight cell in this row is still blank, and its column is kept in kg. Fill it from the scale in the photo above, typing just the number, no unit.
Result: 136
